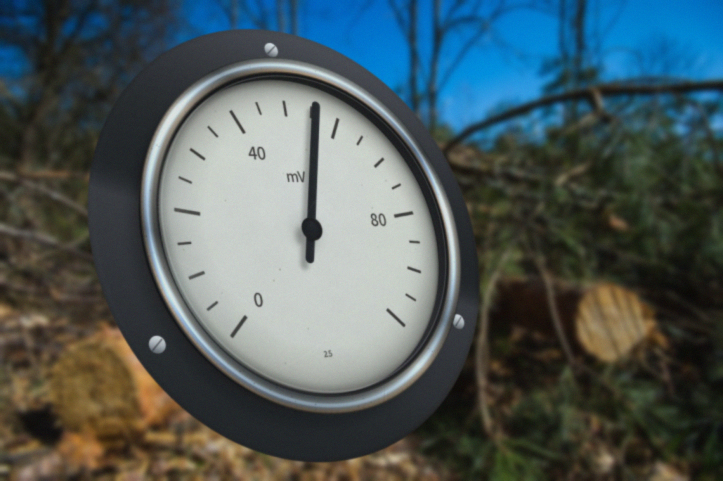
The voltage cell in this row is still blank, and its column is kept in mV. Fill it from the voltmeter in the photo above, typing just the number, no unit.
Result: 55
